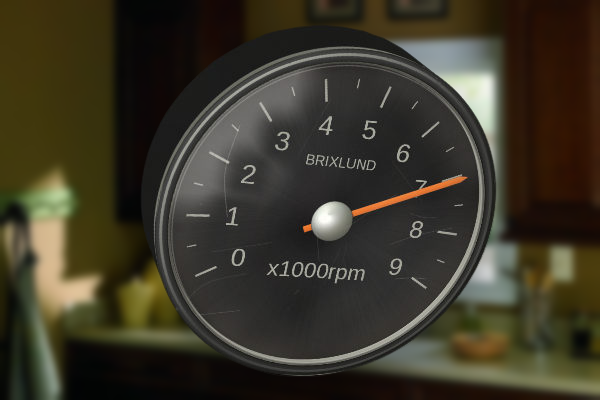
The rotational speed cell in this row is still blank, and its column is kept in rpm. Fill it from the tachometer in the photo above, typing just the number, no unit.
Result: 7000
